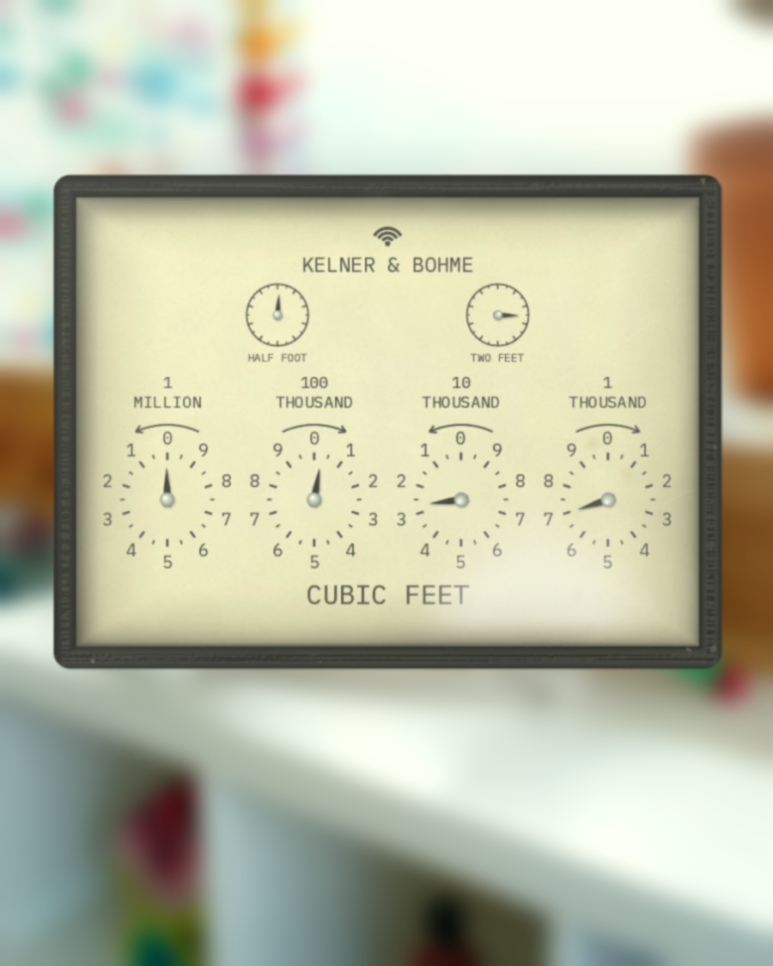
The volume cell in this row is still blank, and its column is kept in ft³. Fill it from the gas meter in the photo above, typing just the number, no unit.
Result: 2700
